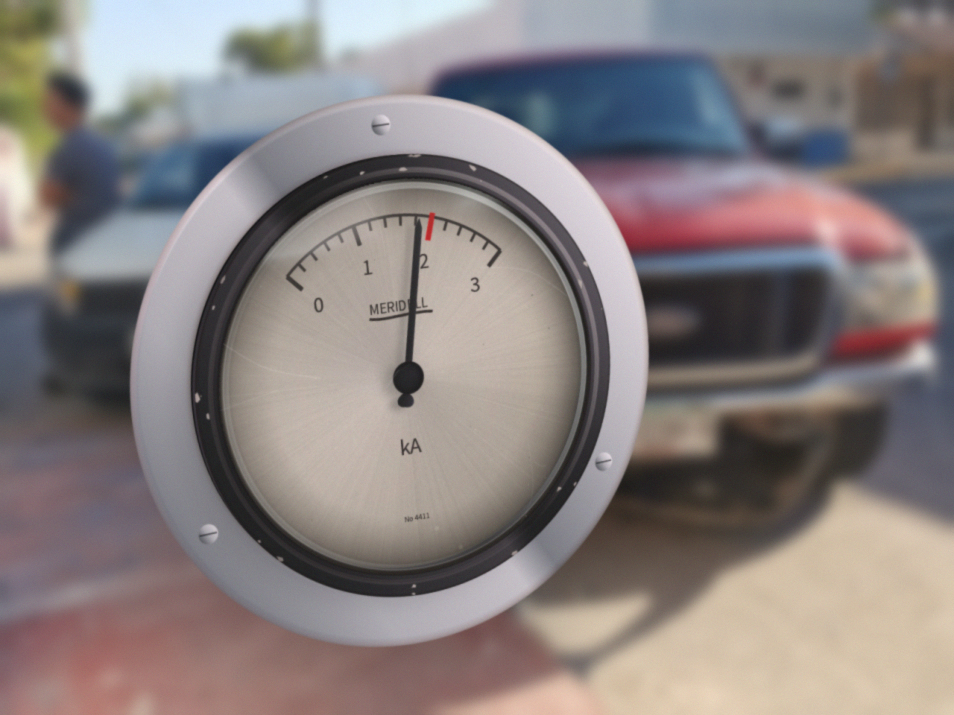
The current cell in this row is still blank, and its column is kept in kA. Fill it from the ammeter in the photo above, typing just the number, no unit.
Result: 1.8
